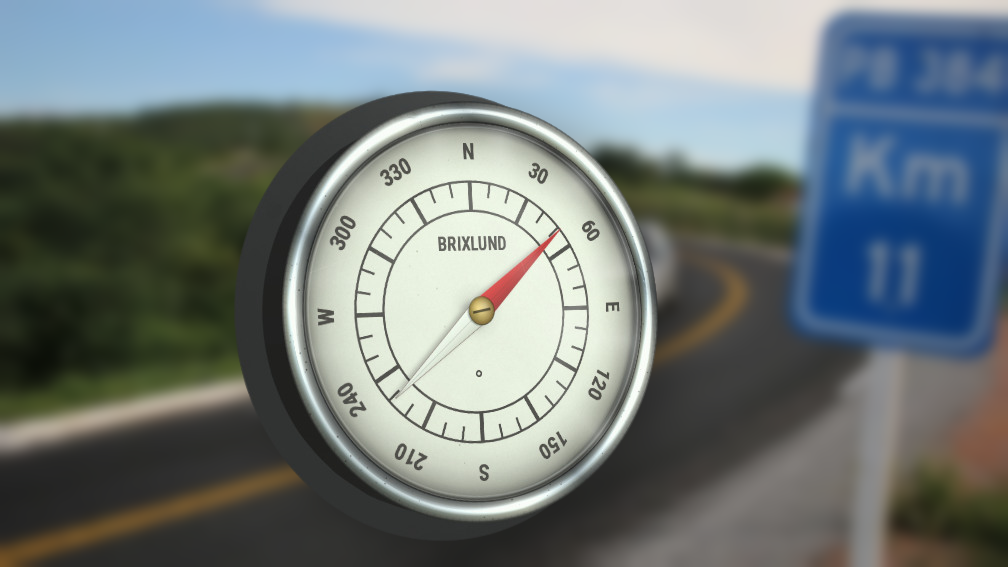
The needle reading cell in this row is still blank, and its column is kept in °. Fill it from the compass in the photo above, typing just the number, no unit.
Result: 50
